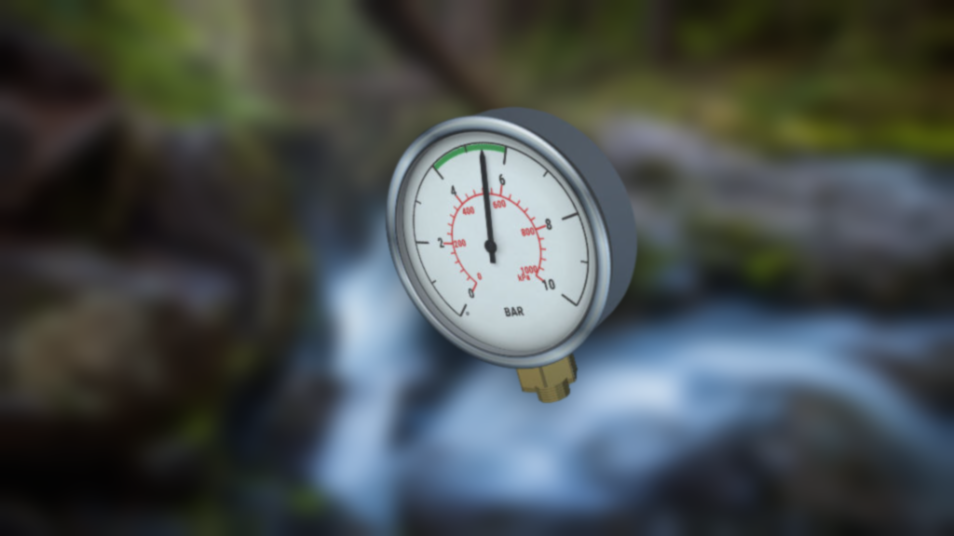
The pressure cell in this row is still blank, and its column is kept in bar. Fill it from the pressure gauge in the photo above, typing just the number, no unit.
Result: 5.5
